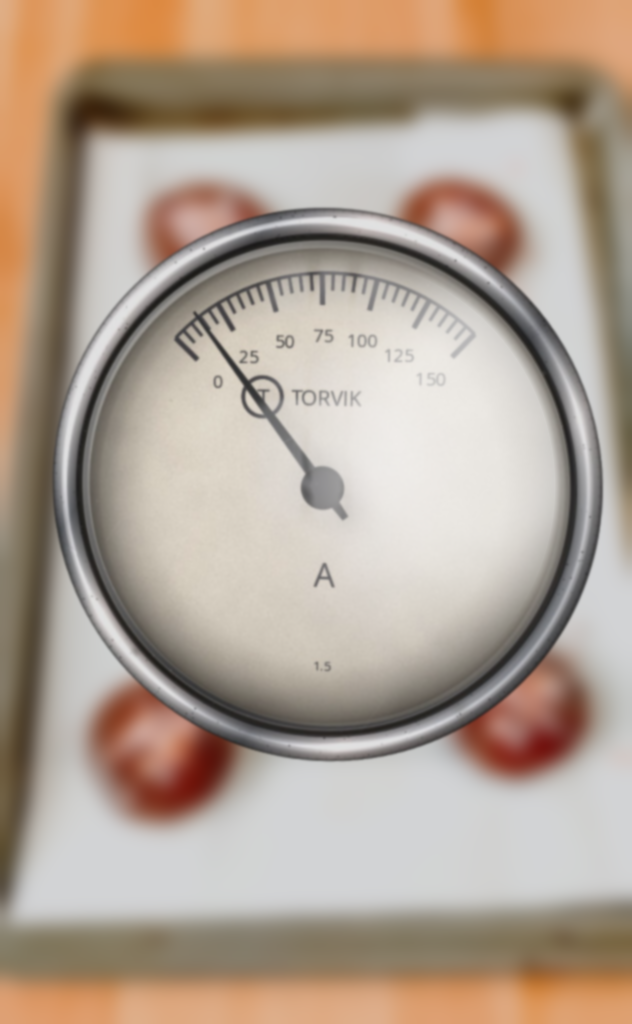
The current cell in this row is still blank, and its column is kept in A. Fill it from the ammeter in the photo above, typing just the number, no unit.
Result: 15
